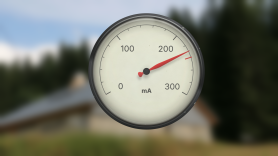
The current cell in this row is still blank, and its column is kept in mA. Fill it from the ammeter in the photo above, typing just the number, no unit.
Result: 230
